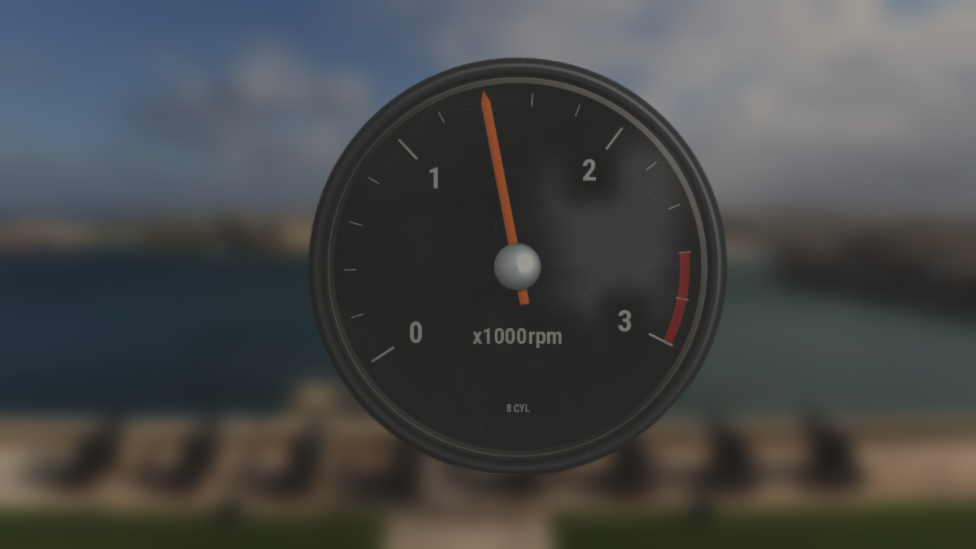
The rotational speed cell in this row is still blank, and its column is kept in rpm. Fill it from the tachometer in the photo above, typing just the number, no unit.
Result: 1400
